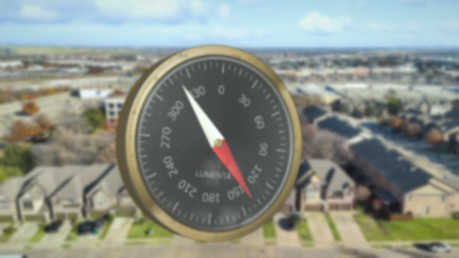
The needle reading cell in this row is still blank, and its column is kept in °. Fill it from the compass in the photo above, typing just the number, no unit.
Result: 140
